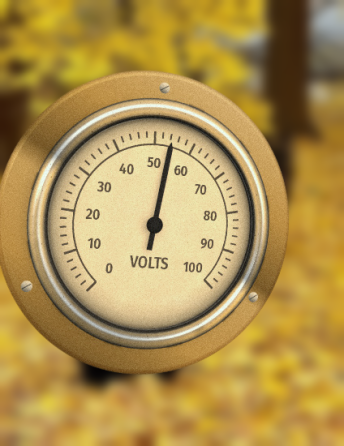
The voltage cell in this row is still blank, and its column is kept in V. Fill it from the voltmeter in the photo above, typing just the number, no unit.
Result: 54
